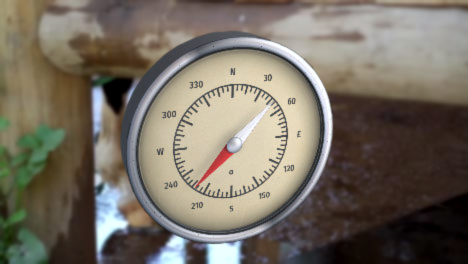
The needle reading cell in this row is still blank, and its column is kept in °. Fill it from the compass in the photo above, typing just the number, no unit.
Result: 225
